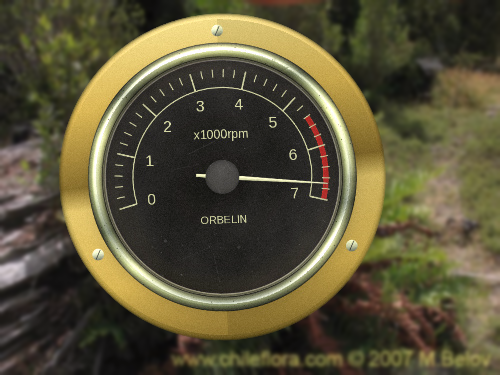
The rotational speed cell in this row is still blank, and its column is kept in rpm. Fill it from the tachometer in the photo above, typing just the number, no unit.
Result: 6700
